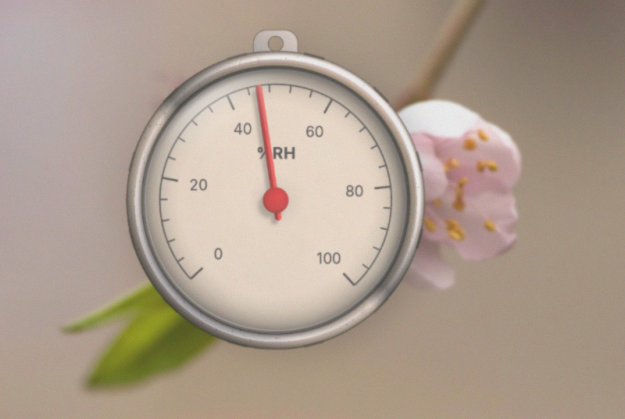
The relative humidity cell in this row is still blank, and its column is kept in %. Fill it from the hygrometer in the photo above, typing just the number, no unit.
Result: 46
